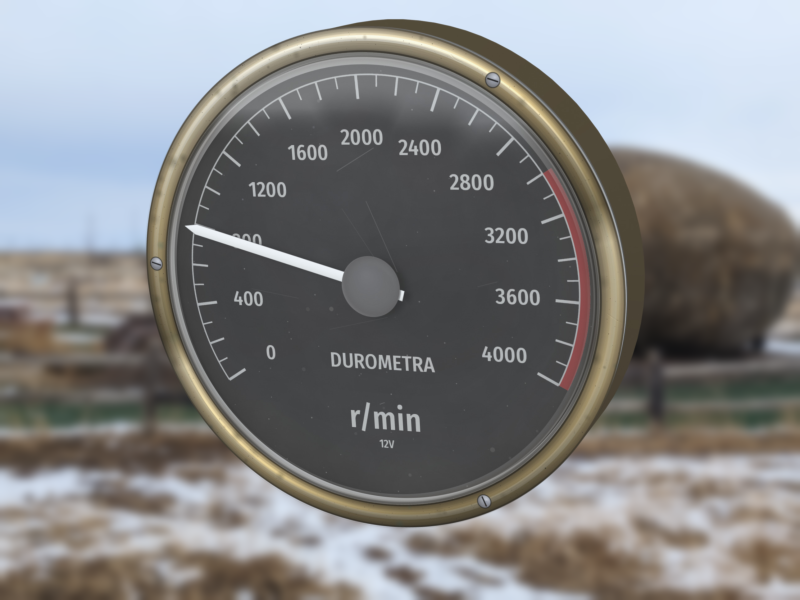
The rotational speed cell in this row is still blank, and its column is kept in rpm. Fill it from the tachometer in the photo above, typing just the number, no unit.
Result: 800
